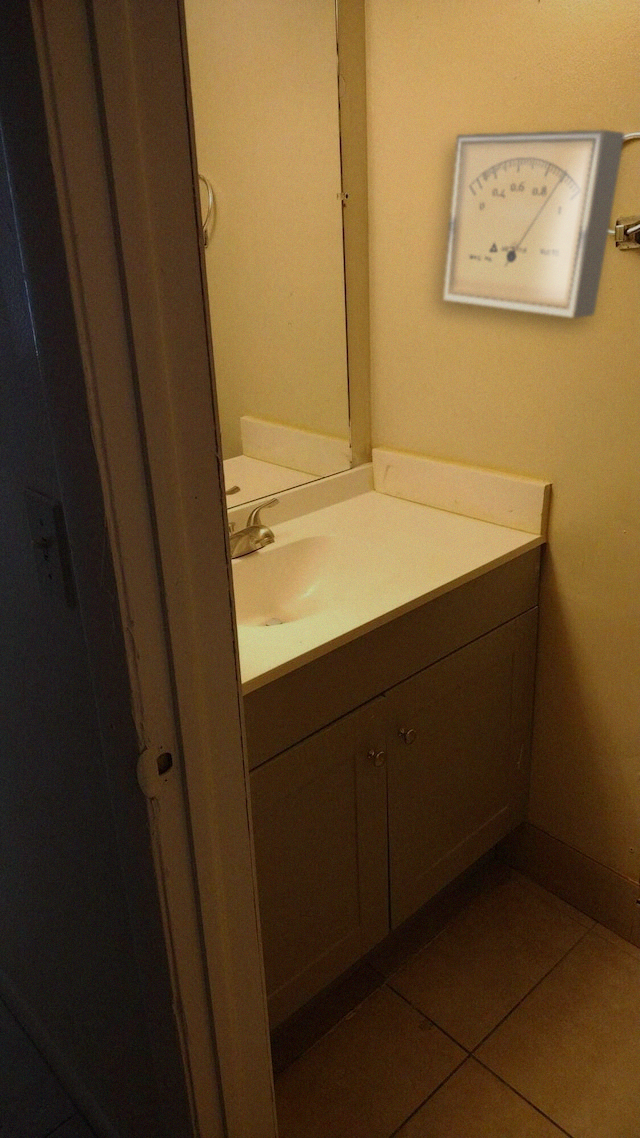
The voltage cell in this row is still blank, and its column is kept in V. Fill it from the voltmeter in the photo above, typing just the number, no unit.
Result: 0.9
